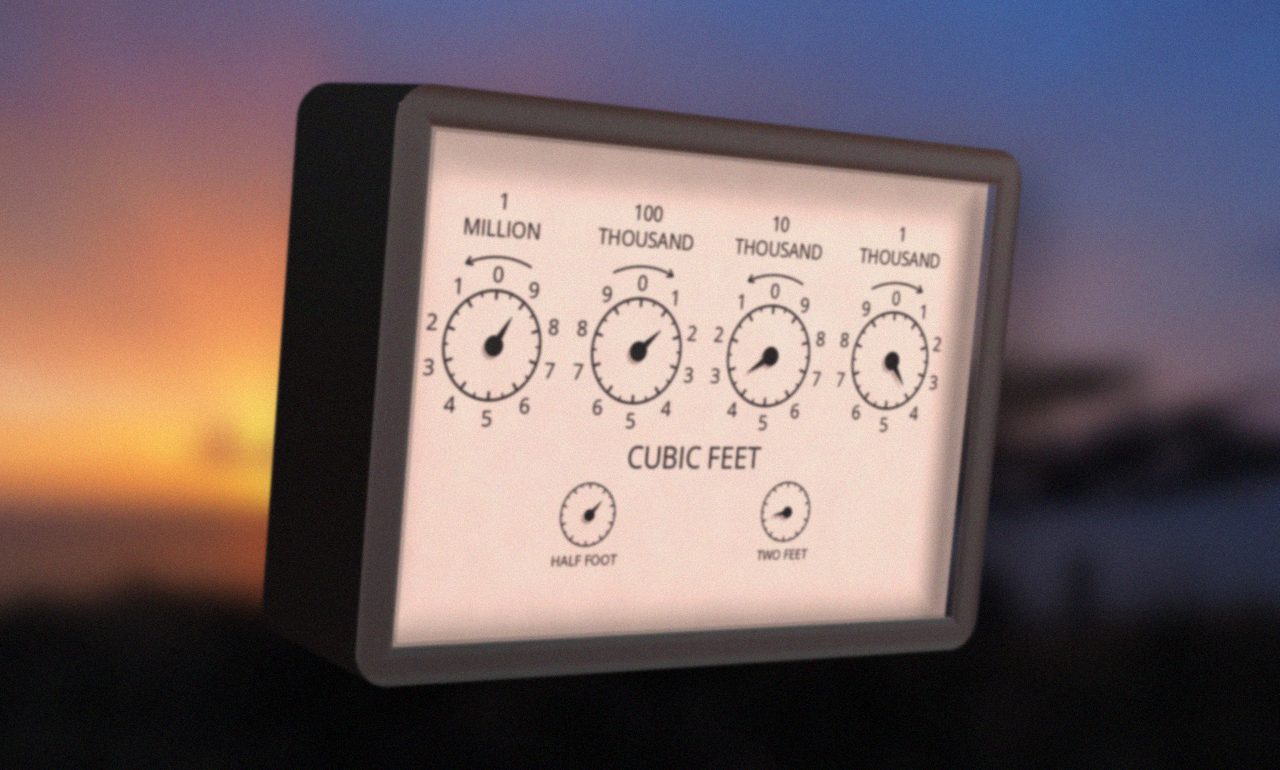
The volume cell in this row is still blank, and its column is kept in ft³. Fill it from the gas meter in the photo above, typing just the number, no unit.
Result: 913400
